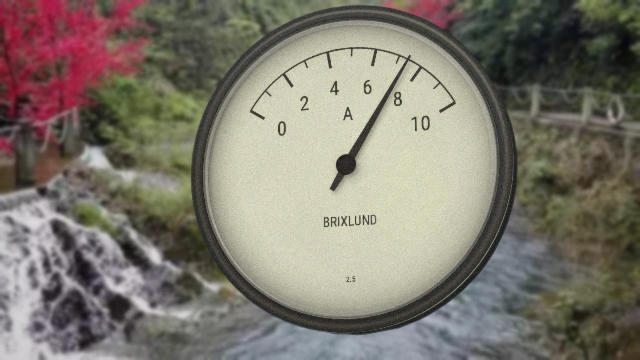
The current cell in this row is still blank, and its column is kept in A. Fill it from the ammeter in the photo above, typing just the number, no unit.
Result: 7.5
